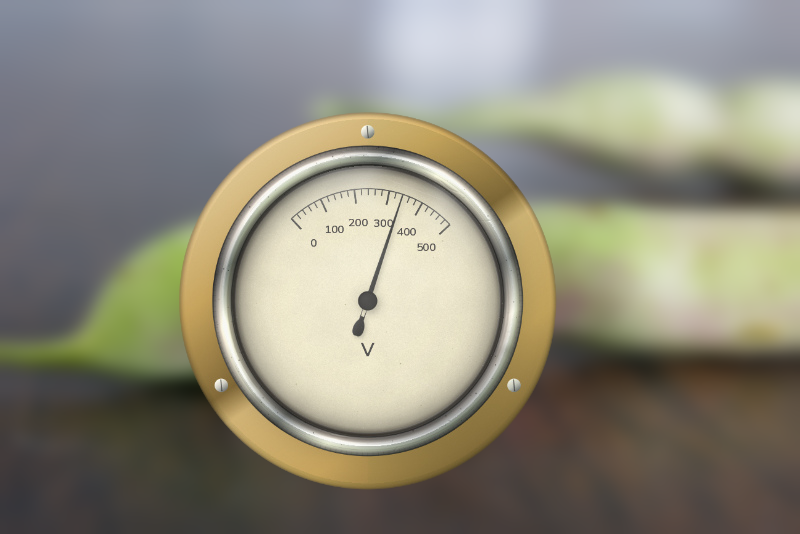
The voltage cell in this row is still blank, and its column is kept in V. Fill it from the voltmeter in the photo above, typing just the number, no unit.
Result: 340
